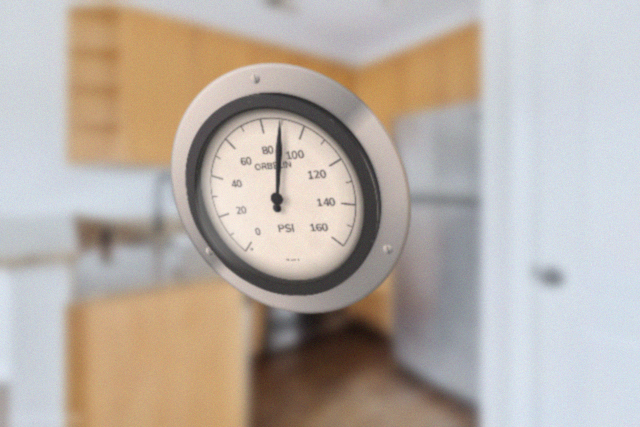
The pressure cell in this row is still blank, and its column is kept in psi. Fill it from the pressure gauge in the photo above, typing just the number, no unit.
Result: 90
